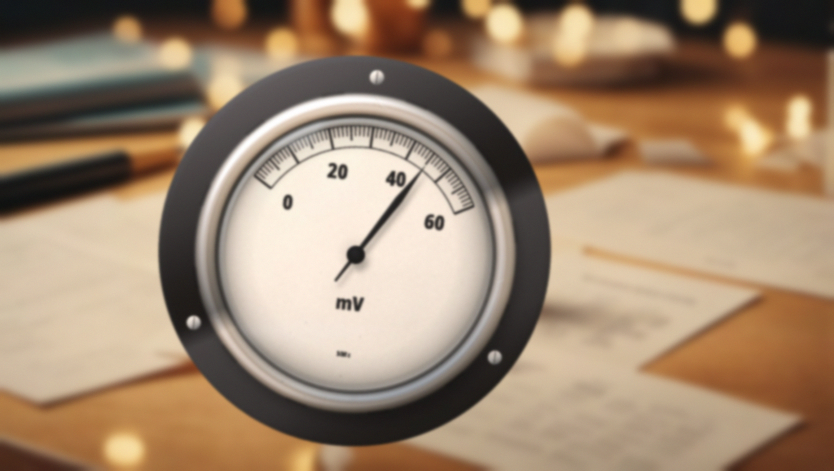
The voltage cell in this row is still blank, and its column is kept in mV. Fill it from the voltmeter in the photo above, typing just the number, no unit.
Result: 45
